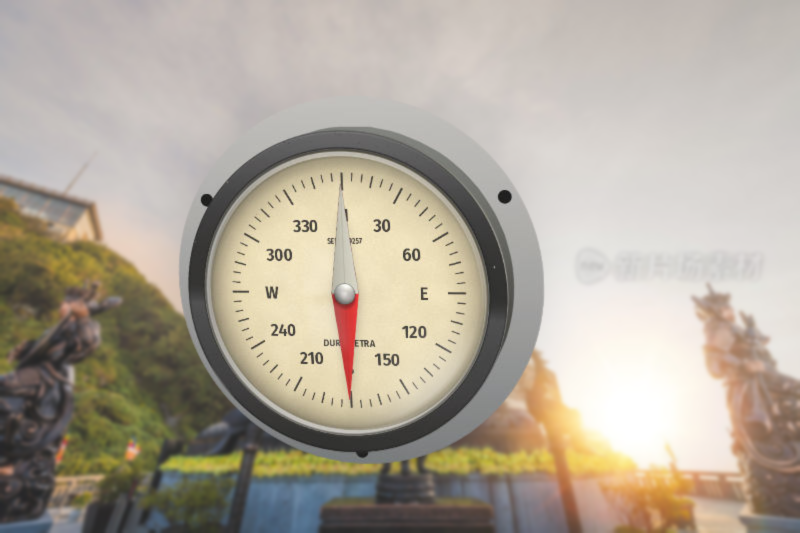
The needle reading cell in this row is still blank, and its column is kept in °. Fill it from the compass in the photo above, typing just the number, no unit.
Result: 180
